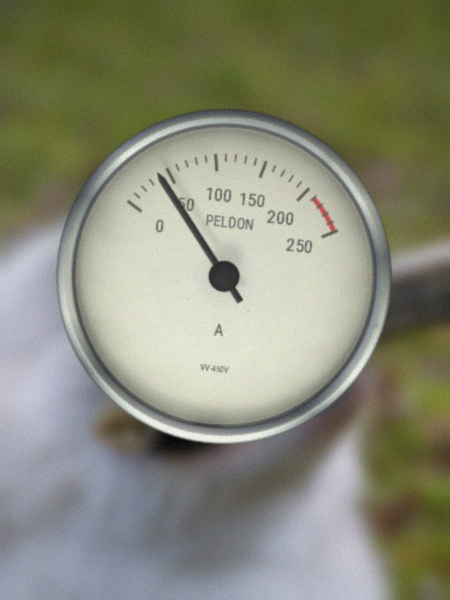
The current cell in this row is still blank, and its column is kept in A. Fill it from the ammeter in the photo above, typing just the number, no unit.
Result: 40
